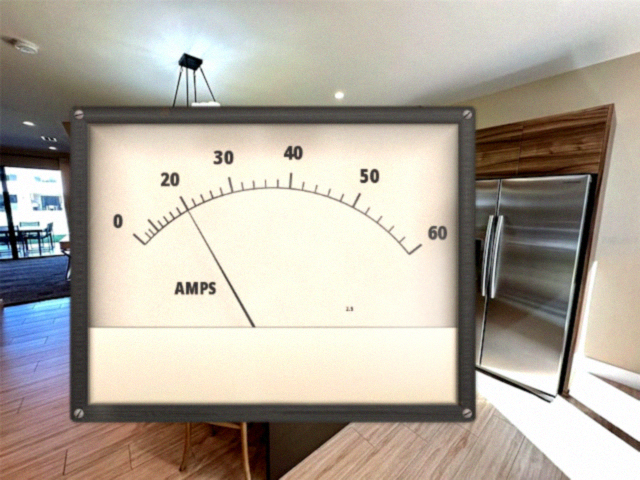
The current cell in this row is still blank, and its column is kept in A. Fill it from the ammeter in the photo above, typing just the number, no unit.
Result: 20
